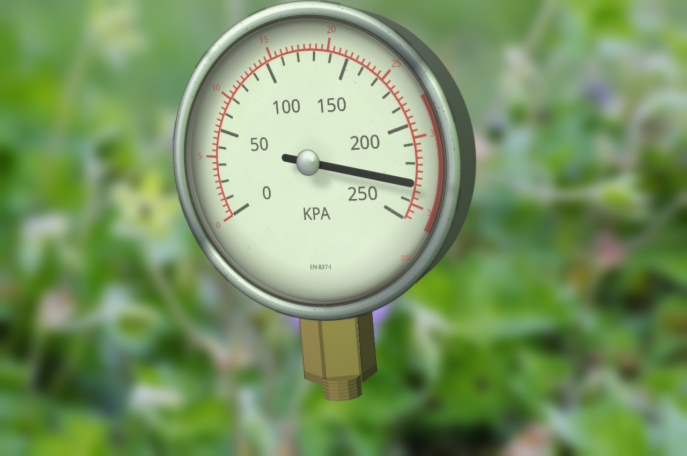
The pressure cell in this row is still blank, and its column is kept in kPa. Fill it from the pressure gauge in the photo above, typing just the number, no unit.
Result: 230
